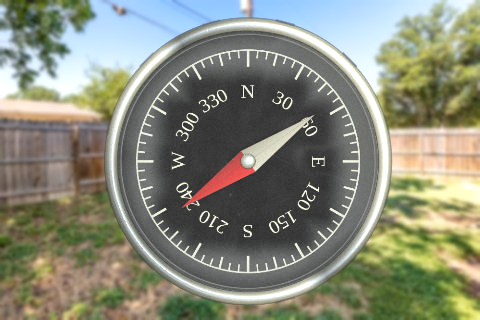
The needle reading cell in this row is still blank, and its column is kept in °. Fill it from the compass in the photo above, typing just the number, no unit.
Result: 235
